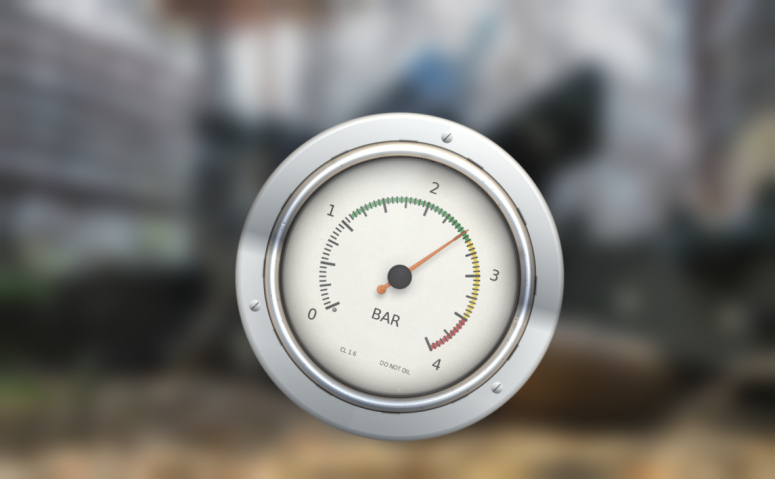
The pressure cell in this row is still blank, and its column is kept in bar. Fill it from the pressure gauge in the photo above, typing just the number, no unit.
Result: 2.5
